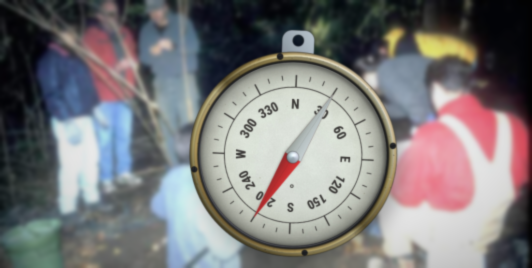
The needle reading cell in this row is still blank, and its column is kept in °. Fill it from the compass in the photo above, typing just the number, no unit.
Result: 210
